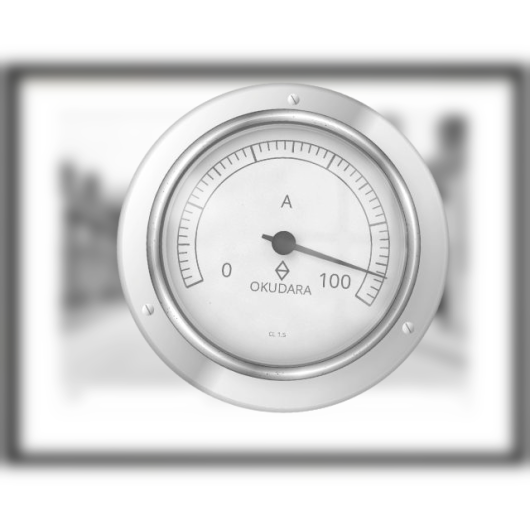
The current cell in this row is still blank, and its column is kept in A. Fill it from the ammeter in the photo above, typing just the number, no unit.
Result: 93
